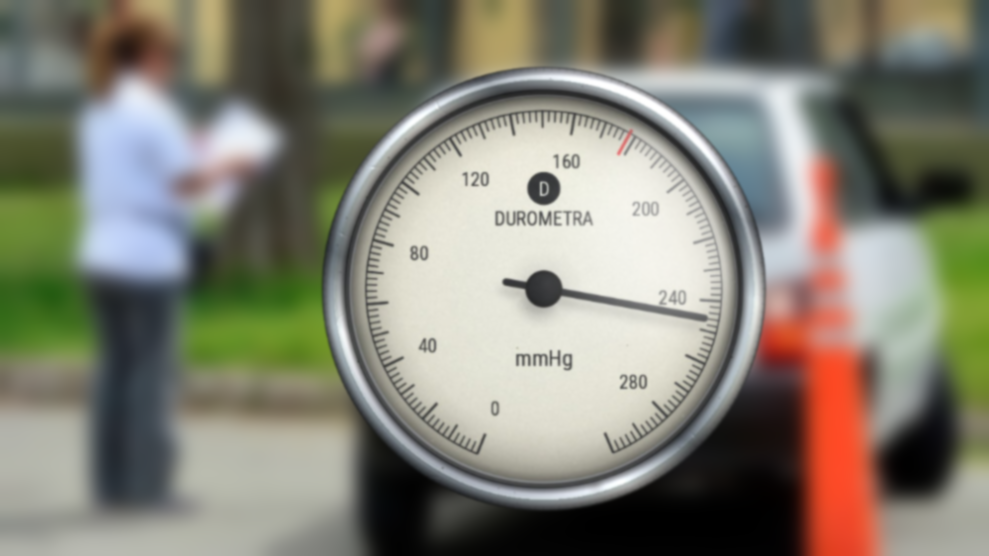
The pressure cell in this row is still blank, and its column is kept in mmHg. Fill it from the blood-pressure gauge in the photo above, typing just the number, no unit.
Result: 246
